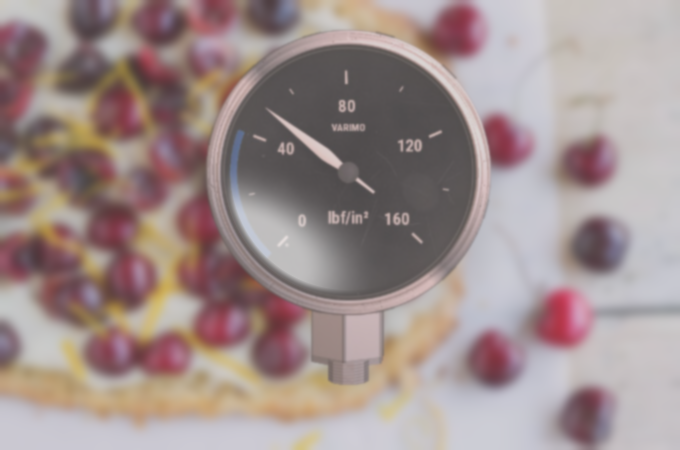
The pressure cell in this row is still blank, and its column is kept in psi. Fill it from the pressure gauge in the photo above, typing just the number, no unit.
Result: 50
